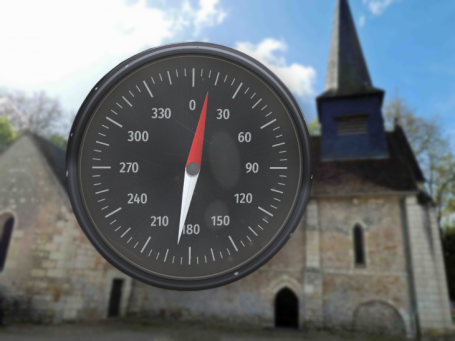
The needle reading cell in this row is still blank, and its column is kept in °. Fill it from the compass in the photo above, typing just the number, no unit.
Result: 10
